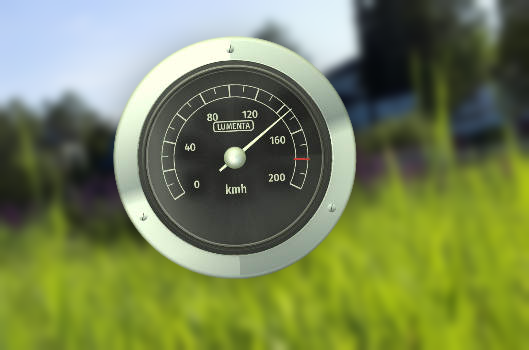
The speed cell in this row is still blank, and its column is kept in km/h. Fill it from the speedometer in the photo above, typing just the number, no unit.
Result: 145
